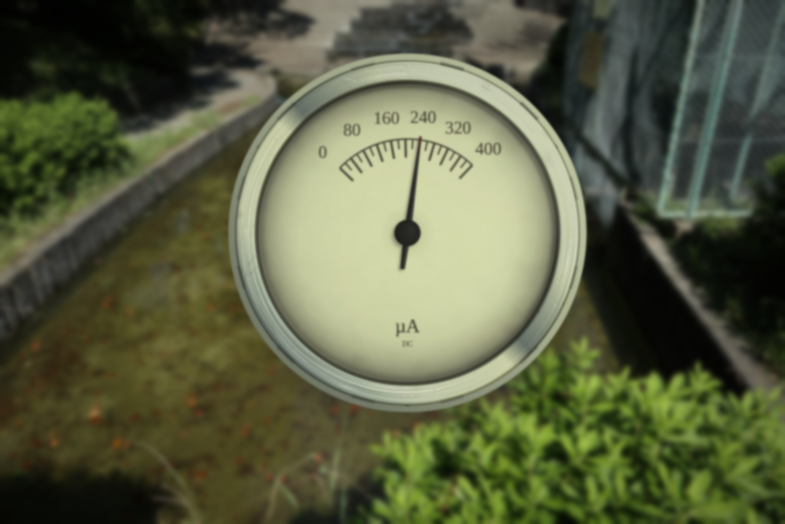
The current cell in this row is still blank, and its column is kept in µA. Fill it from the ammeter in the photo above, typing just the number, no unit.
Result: 240
